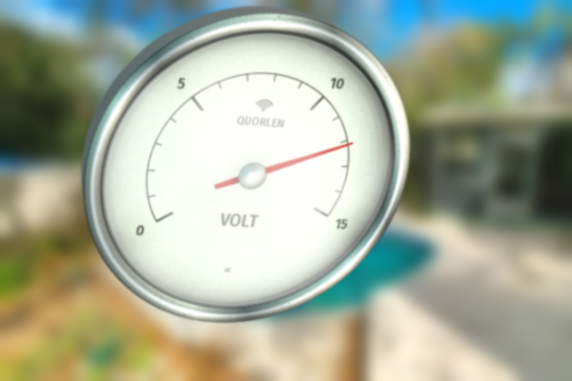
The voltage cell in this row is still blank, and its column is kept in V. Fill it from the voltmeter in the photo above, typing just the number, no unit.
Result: 12
